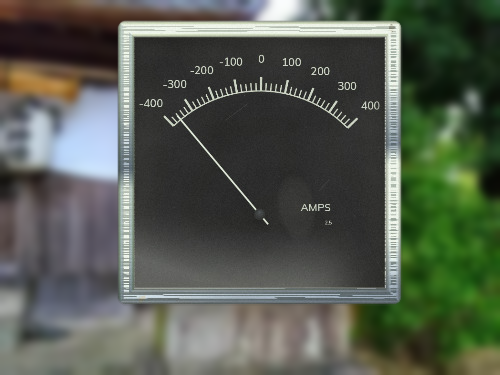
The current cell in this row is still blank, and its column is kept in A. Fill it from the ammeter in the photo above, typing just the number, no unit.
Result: -360
